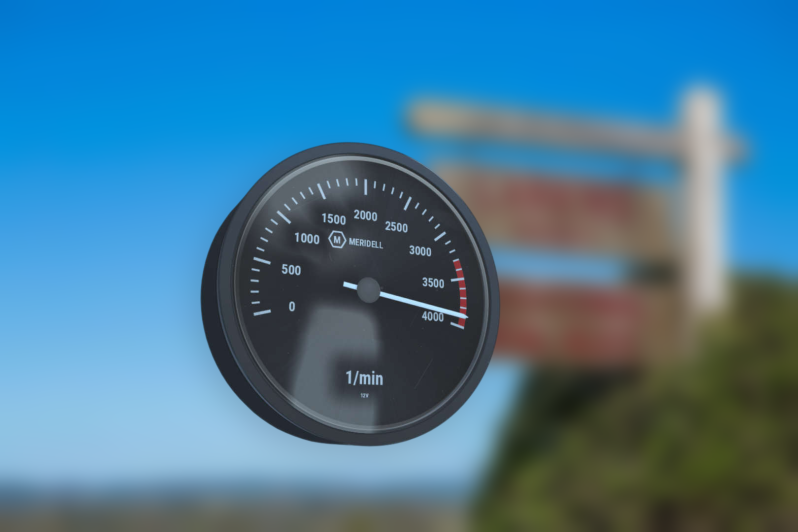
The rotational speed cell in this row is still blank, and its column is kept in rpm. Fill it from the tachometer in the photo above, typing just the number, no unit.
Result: 3900
